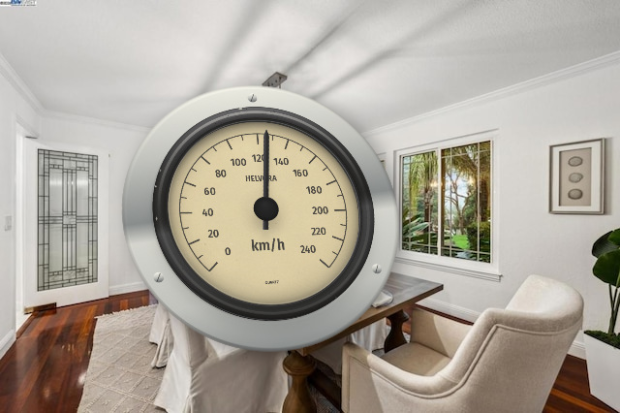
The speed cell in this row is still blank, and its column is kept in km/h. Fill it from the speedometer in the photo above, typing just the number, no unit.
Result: 125
